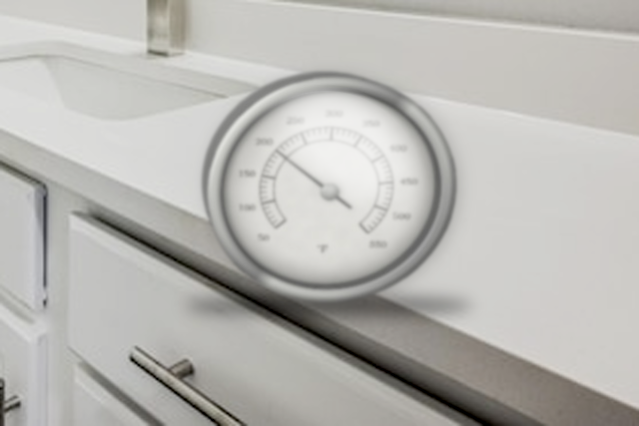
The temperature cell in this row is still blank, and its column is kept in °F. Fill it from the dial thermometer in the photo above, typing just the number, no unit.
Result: 200
